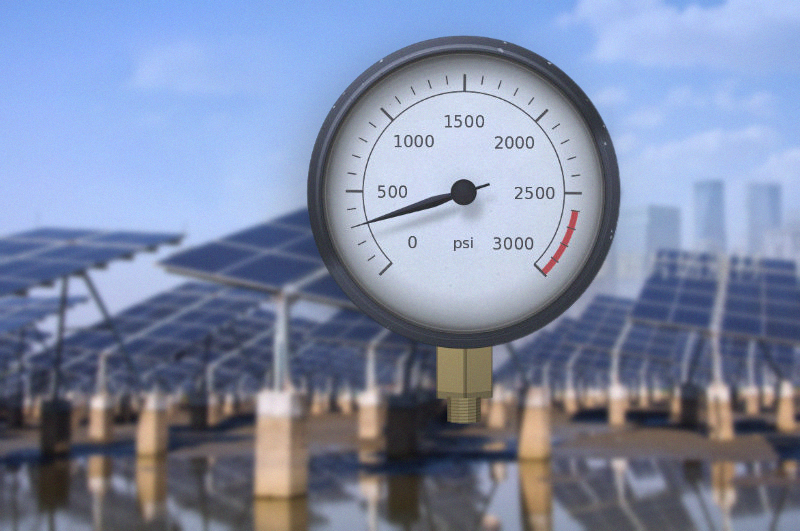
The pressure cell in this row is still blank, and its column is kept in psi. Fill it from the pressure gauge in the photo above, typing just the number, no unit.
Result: 300
